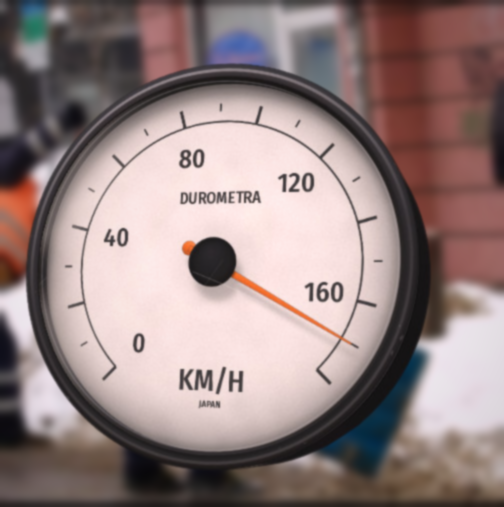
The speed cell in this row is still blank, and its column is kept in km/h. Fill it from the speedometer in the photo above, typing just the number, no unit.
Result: 170
